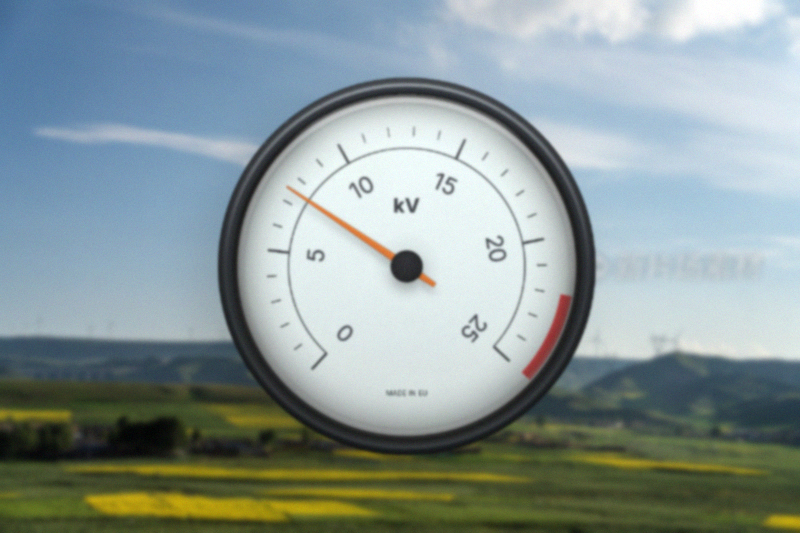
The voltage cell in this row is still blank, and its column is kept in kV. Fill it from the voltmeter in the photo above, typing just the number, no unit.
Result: 7.5
